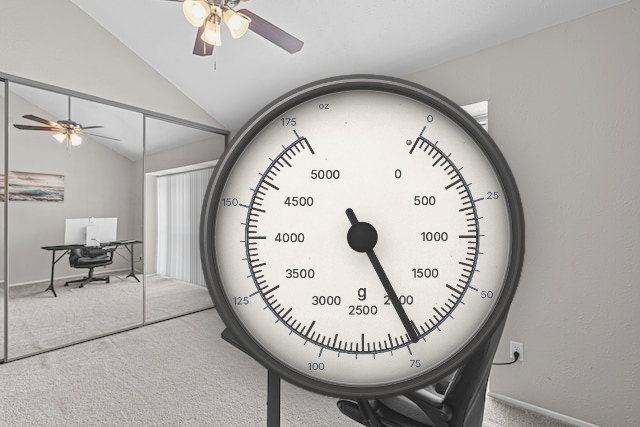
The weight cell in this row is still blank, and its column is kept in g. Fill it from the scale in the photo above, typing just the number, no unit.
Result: 2050
